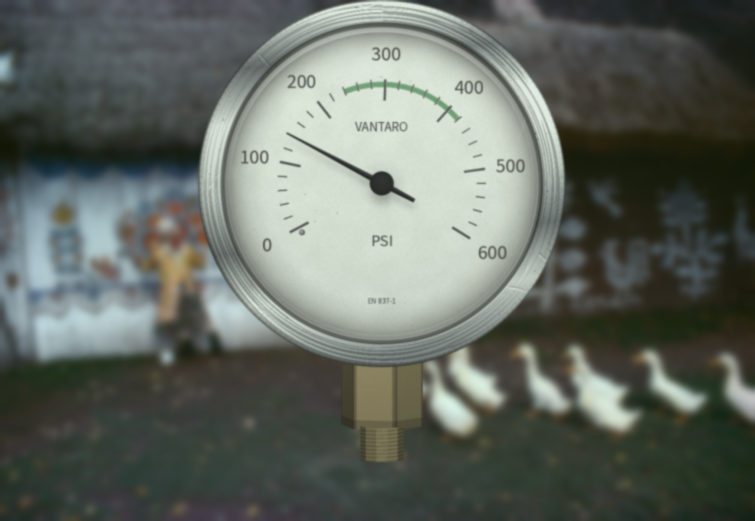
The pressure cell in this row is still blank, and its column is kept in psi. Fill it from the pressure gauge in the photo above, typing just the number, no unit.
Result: 140
